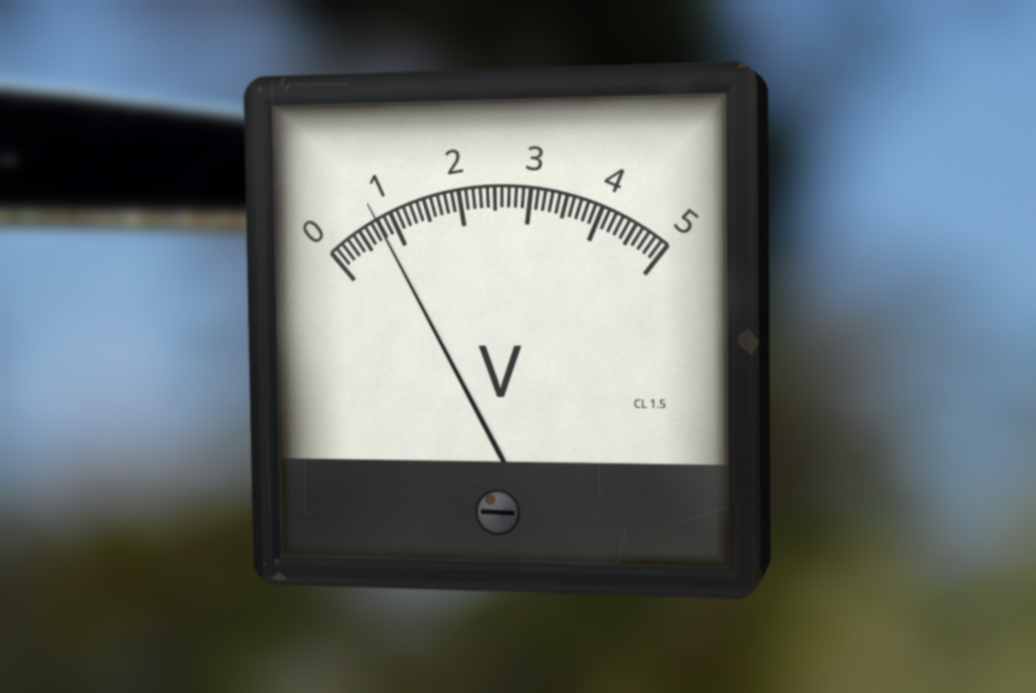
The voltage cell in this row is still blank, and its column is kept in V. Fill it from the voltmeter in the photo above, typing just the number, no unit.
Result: 0.8
